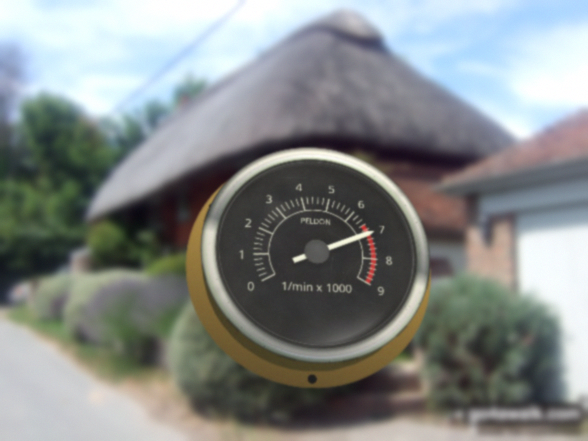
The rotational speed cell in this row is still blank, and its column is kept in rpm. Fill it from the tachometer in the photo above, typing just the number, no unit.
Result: 7000
